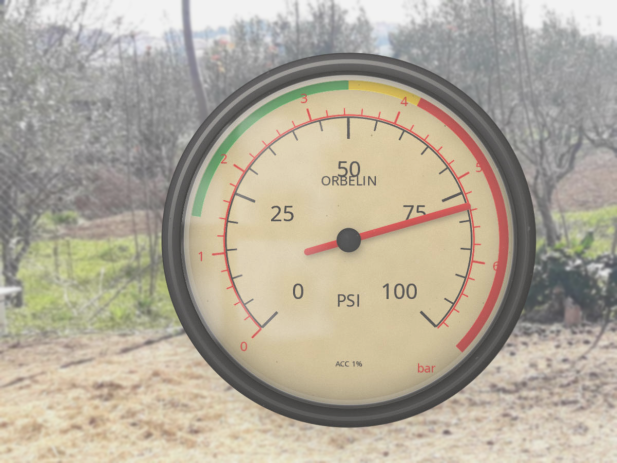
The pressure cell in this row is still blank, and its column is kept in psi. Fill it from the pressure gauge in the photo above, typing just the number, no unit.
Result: 77.5
